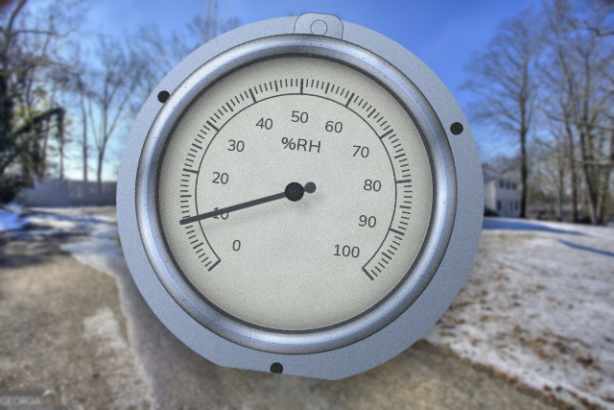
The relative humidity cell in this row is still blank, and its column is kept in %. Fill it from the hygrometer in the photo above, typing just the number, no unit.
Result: 10
